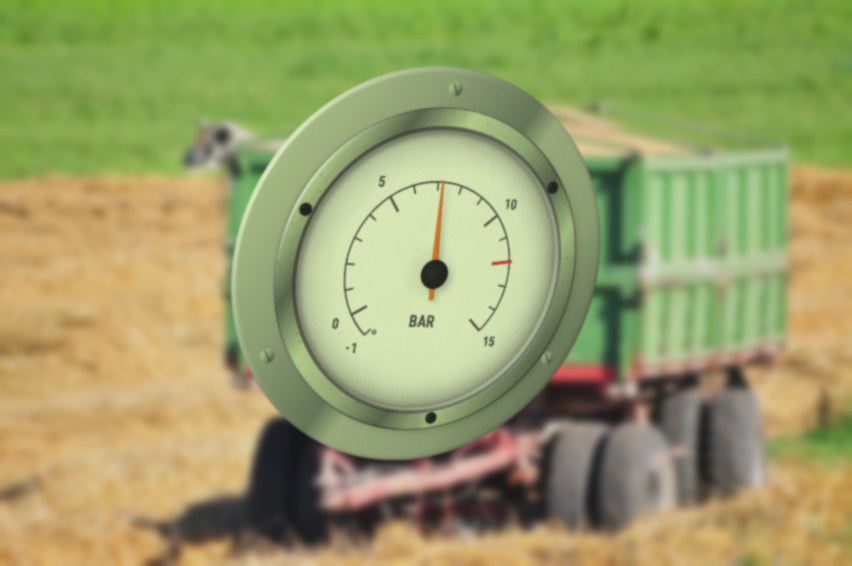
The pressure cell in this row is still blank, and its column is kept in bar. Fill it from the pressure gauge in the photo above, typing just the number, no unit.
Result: 7
